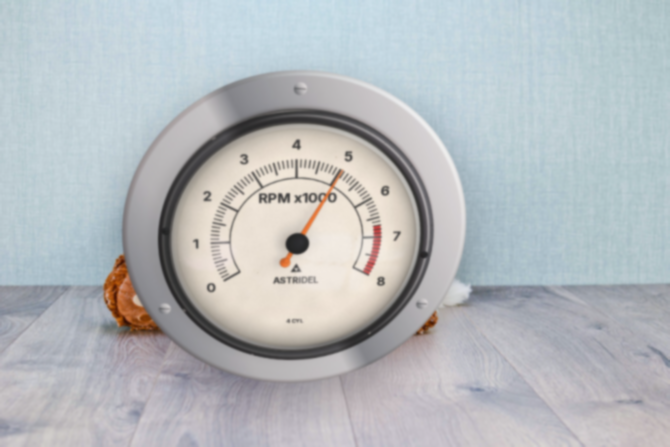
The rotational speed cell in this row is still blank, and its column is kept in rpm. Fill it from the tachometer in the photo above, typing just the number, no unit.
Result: 5000
